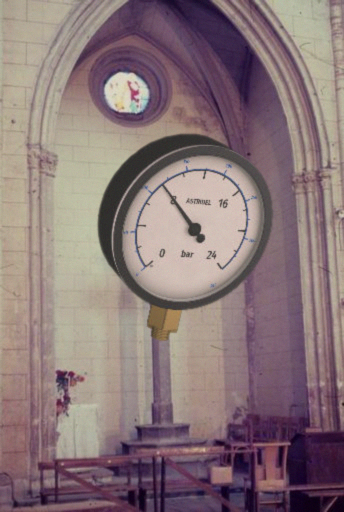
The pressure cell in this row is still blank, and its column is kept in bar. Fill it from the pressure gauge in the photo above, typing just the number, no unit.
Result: 8
